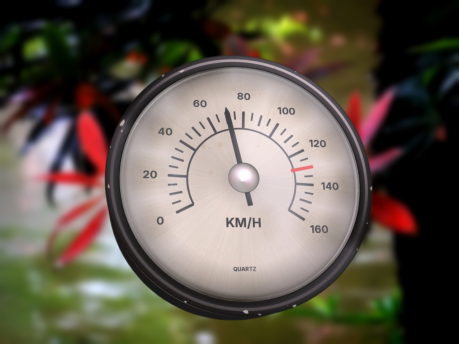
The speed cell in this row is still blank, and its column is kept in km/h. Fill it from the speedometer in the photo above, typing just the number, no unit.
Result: 70
